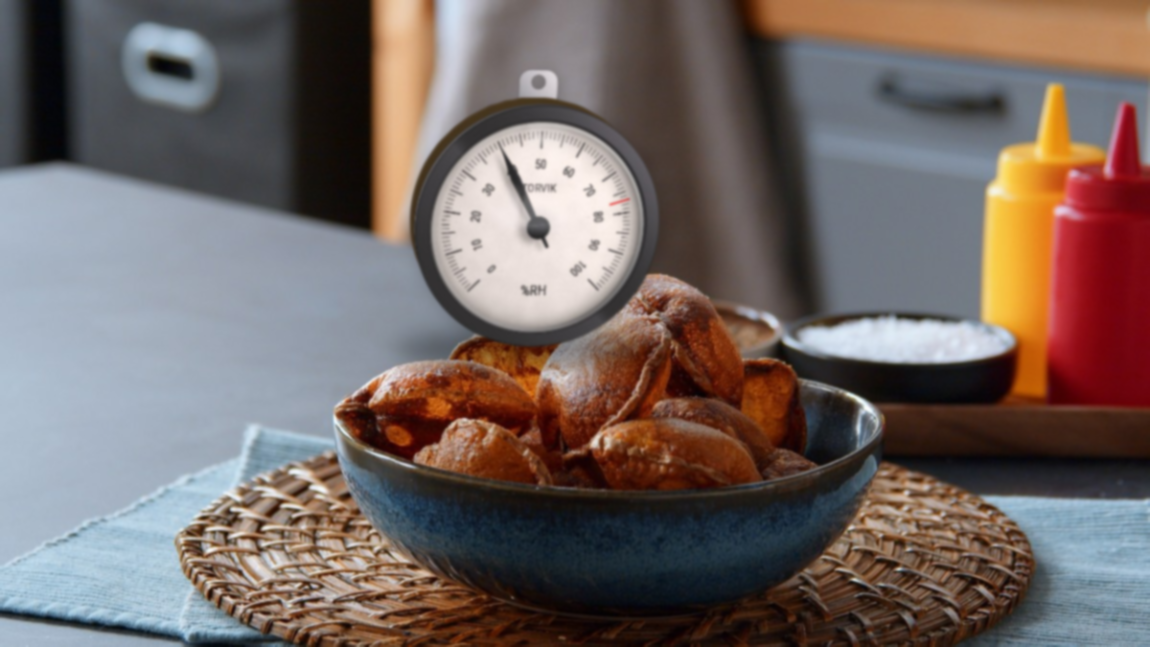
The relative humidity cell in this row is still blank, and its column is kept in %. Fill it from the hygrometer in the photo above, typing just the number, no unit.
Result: 40
